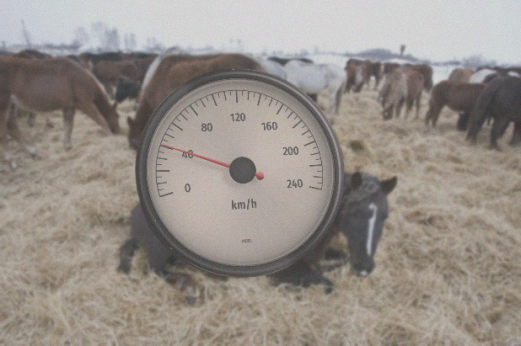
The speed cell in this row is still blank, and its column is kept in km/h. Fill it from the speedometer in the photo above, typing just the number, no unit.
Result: 40
